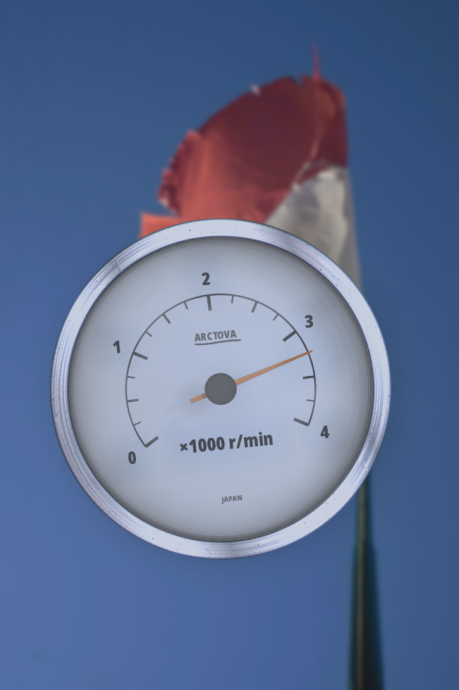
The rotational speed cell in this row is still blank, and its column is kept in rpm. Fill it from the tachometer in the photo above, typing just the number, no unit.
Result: 3250
